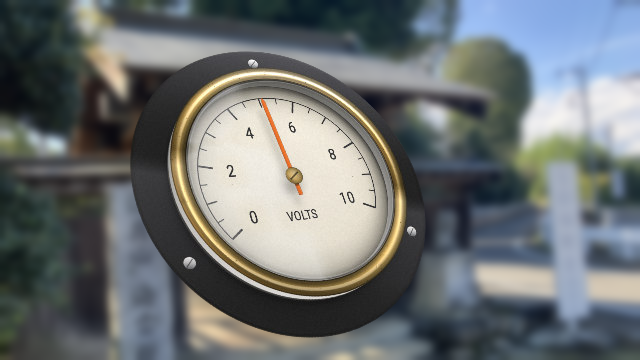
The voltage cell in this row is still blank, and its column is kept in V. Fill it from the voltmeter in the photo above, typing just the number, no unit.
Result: 5
